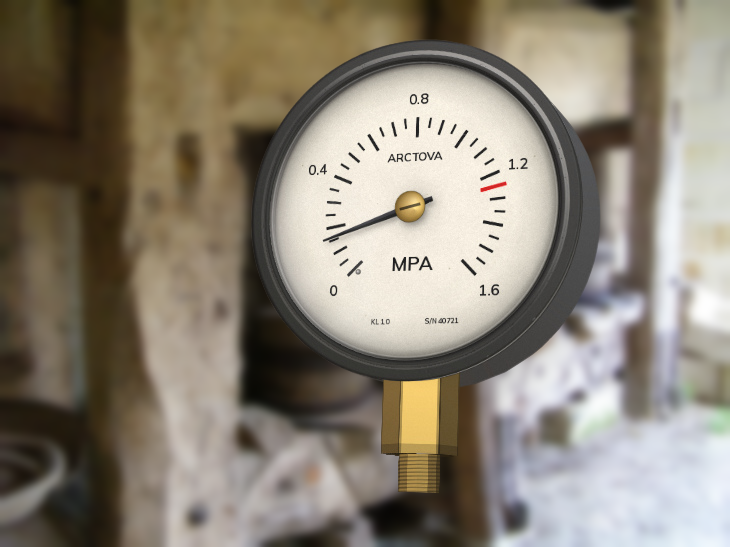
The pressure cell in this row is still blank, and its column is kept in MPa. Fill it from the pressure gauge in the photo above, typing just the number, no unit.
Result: 0.15
